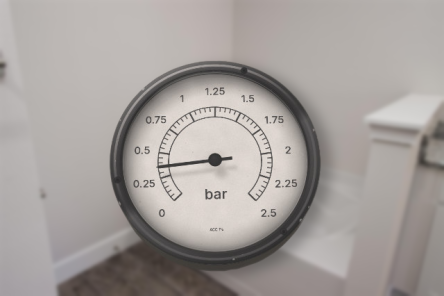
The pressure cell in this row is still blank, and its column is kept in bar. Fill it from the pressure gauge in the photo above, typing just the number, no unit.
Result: 0.35
